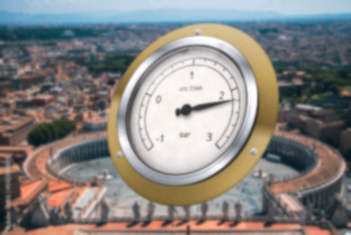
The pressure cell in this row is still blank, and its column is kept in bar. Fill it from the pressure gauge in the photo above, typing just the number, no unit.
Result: 2.2
